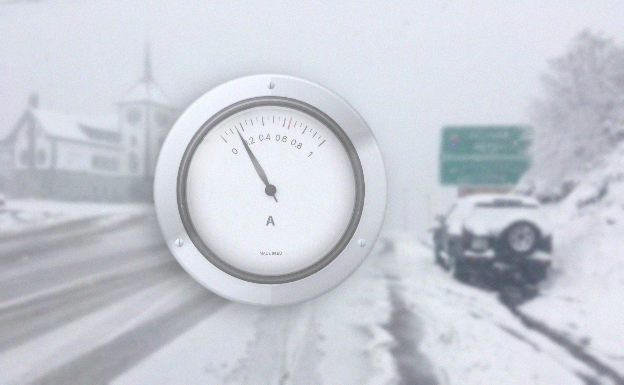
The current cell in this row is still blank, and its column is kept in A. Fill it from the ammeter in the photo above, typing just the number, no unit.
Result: 0.15
